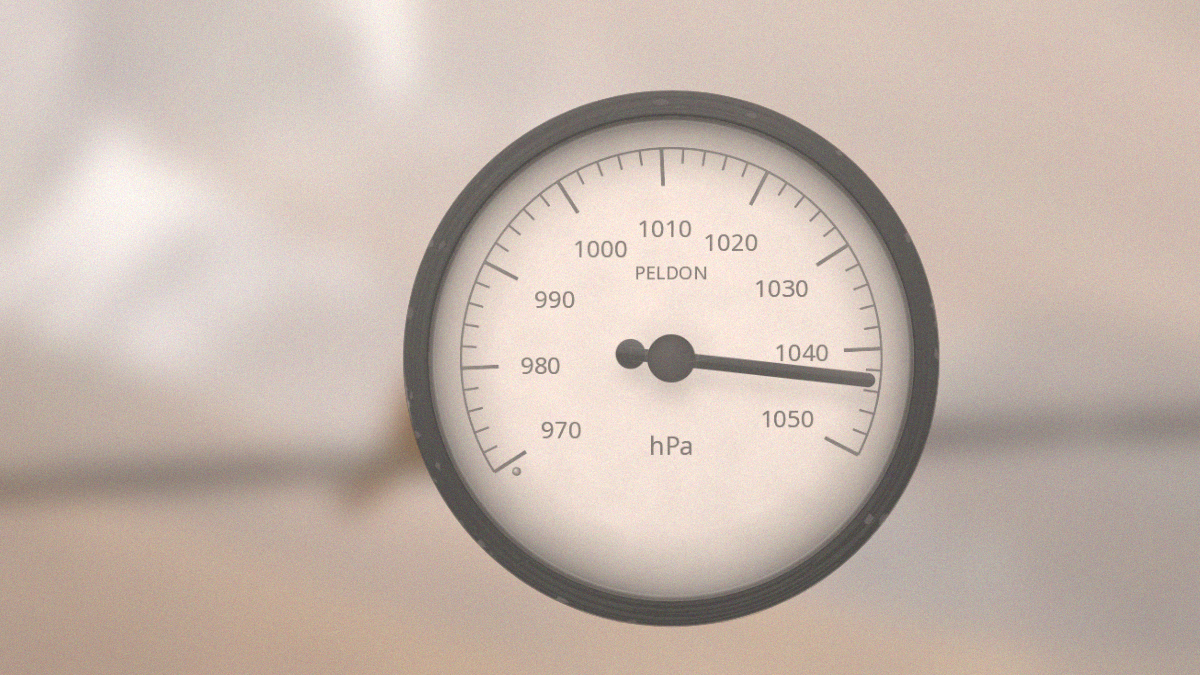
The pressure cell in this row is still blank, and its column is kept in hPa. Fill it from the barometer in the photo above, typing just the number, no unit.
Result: 1043
